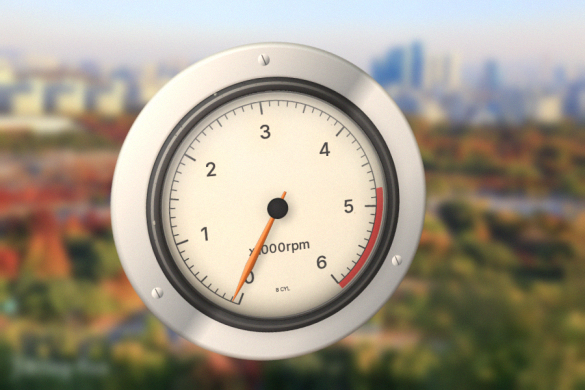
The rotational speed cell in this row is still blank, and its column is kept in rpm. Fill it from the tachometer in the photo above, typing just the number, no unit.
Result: 100
